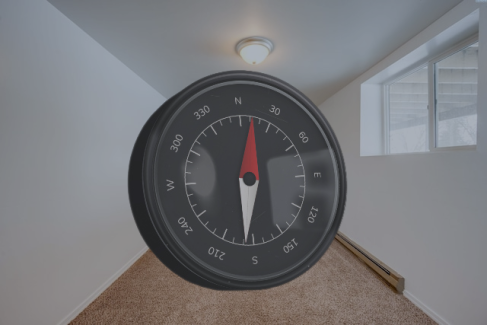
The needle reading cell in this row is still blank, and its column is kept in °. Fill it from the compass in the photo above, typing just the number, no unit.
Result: 10
